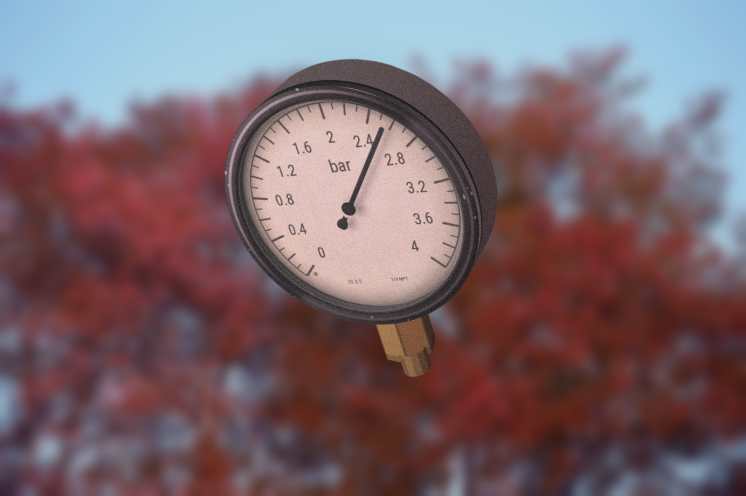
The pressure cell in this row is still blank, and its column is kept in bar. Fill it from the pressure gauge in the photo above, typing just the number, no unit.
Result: 2.55
